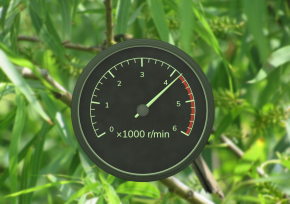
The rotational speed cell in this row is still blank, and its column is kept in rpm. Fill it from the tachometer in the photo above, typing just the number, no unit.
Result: 4200
